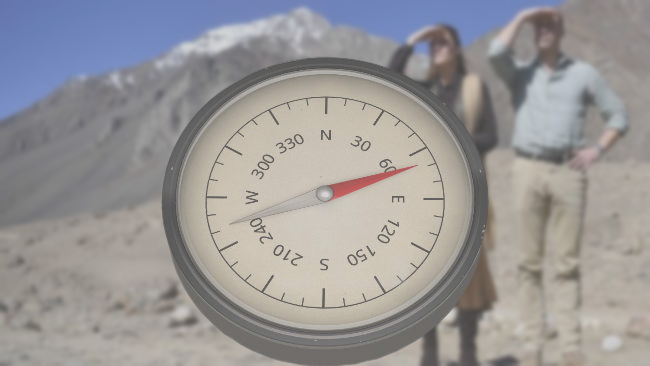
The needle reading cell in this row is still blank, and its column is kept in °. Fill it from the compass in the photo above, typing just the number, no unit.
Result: 70
